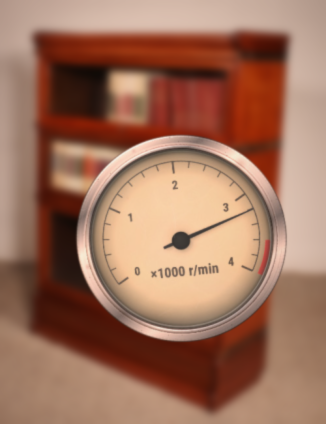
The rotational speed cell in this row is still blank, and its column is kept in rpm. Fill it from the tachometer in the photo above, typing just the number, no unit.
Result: 3200
